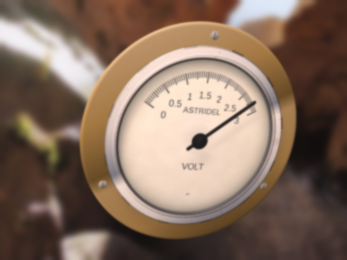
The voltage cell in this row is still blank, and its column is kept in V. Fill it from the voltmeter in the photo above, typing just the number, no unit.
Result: 2.75
